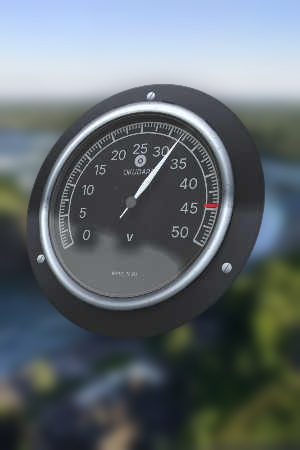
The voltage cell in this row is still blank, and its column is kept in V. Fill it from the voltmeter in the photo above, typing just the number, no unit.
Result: 32.5
